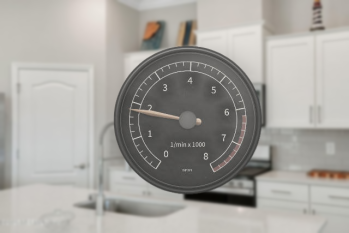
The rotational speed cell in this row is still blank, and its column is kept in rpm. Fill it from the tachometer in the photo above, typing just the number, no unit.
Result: 1800
